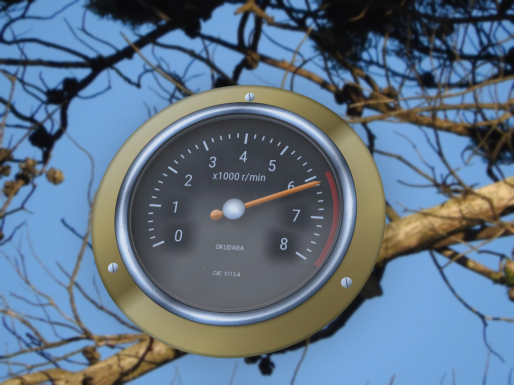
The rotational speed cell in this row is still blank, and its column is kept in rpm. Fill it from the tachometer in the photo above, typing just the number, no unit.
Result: 6200
